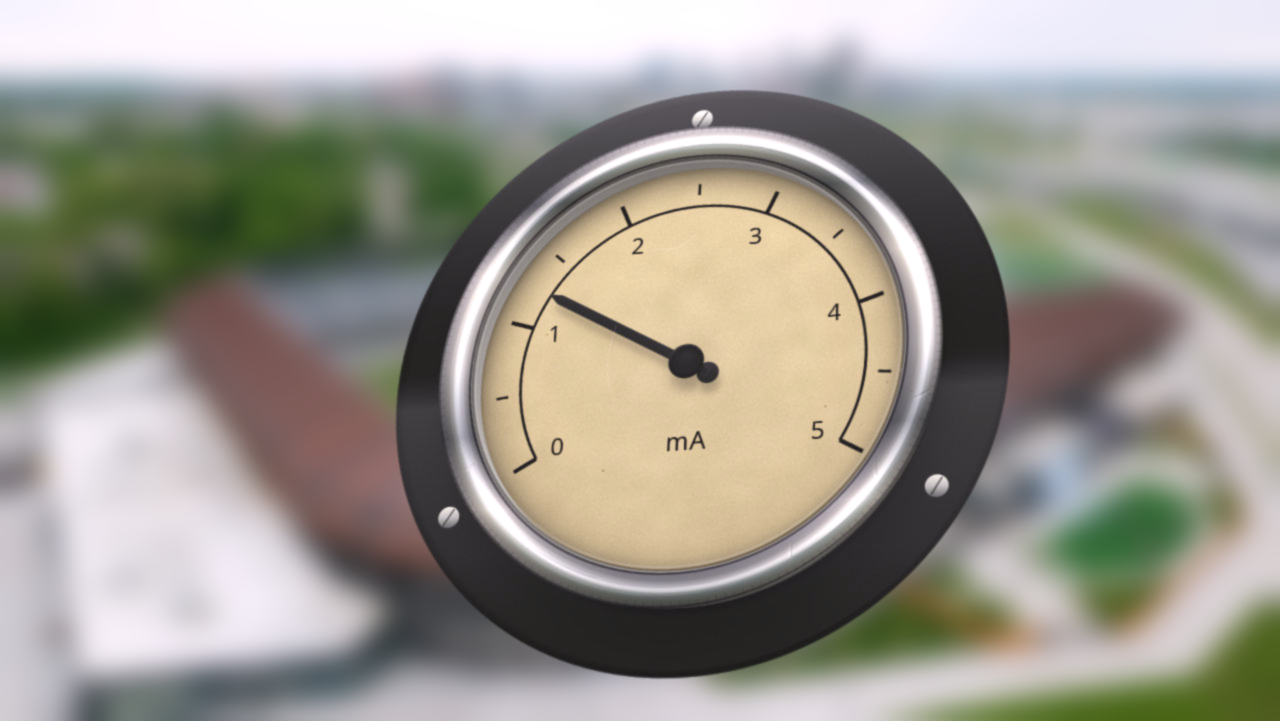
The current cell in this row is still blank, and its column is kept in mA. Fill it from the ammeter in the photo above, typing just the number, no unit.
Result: 1.25
